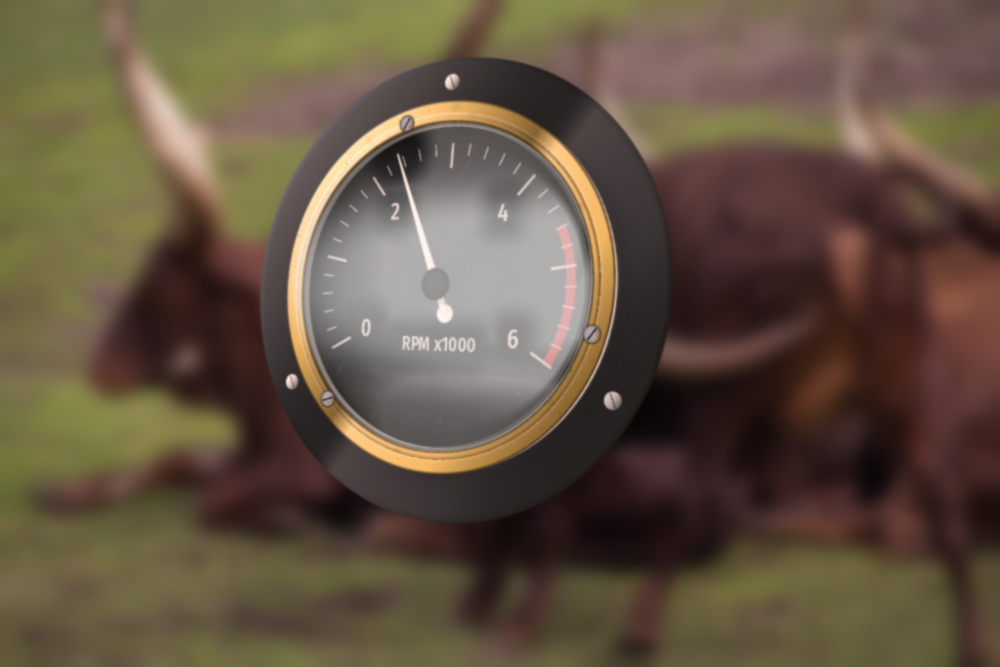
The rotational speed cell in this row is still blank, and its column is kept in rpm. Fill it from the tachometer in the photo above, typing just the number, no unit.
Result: 2400
